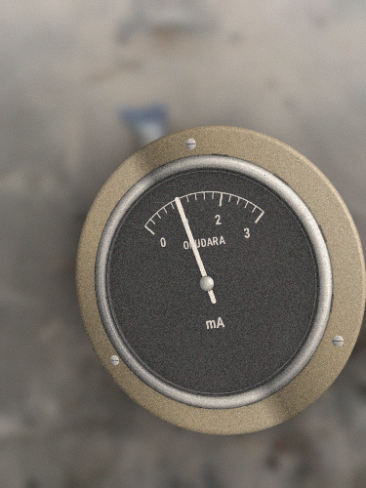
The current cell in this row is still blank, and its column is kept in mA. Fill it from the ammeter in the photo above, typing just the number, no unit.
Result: 1
